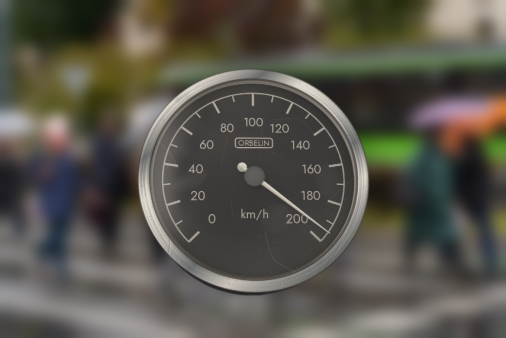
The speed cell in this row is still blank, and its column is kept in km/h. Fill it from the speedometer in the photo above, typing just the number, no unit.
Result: 195
